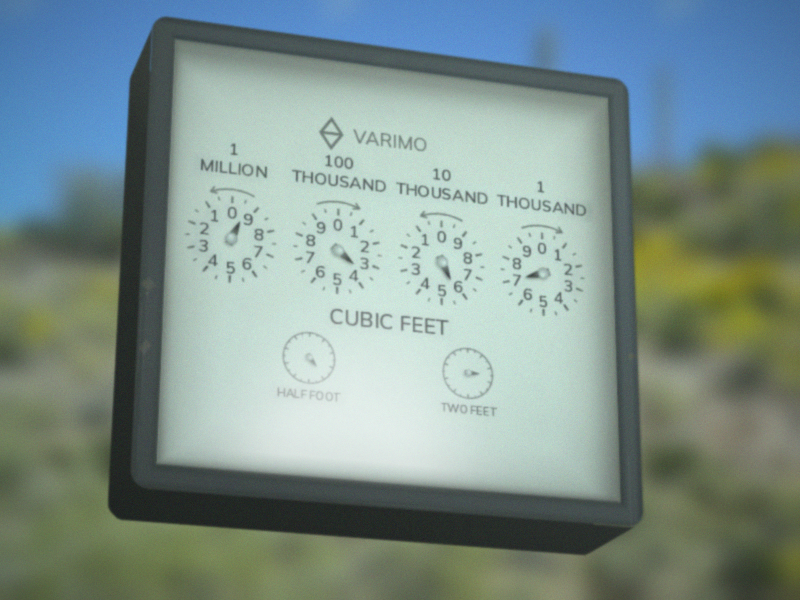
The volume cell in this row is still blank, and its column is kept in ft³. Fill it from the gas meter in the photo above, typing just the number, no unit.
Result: 935700
